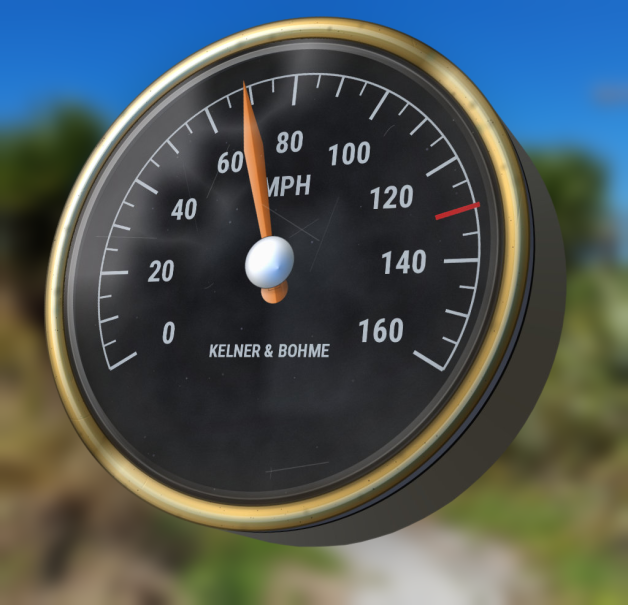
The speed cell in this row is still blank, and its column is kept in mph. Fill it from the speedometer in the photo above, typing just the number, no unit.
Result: 70
